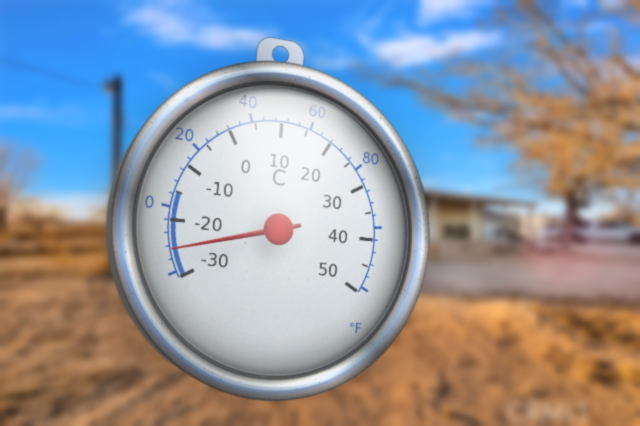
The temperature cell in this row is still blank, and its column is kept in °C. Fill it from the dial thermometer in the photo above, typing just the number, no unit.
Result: -25
